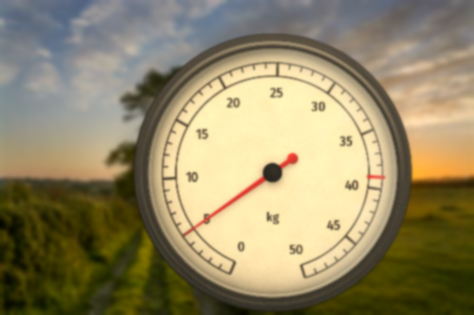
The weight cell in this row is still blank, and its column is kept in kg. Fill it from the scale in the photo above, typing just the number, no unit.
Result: 5
